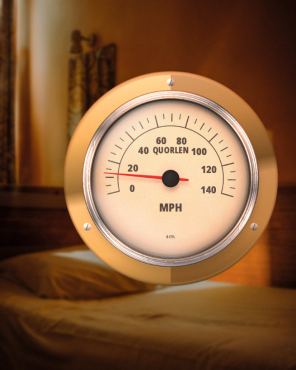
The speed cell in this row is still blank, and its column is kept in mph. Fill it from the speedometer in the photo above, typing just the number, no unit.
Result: 12.5
